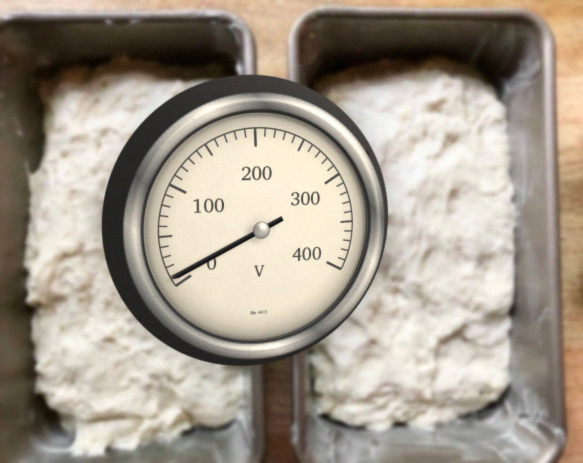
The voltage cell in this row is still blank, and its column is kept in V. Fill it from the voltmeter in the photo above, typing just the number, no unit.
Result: 10
